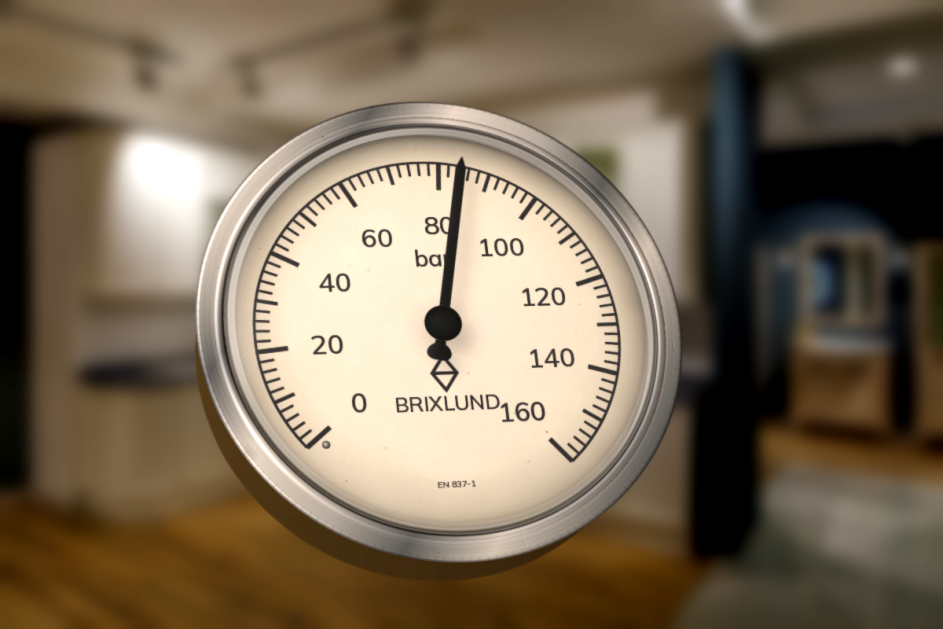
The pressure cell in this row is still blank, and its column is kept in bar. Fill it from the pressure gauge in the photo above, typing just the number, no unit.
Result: 84
